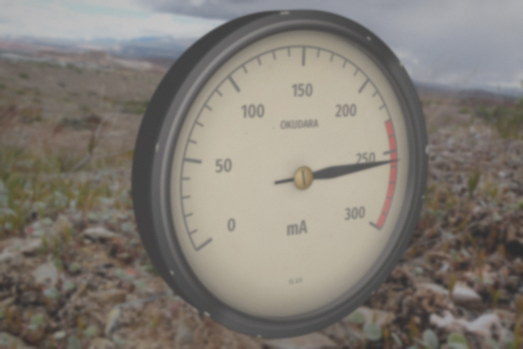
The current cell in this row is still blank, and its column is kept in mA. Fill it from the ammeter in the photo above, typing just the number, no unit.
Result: 255
